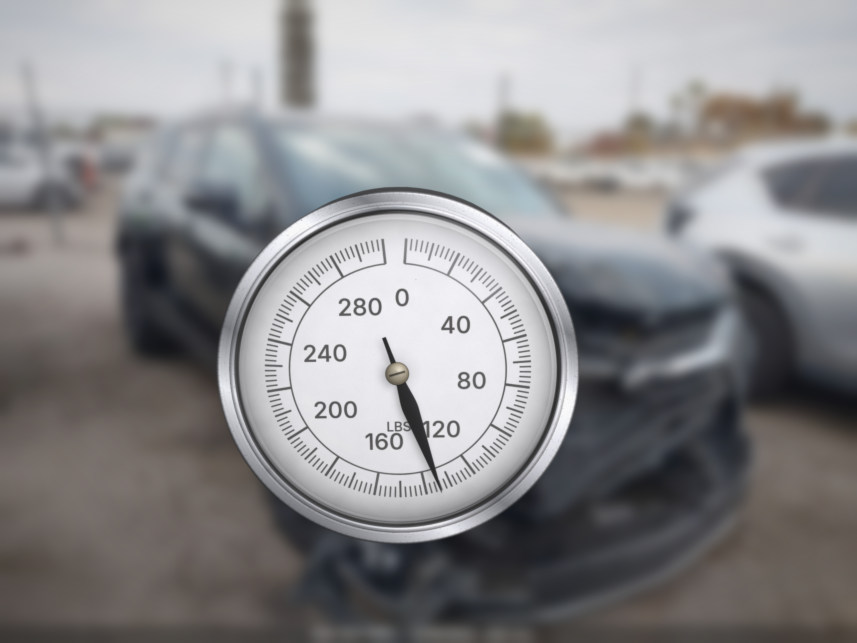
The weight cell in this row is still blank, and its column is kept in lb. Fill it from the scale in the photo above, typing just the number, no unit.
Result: 134
